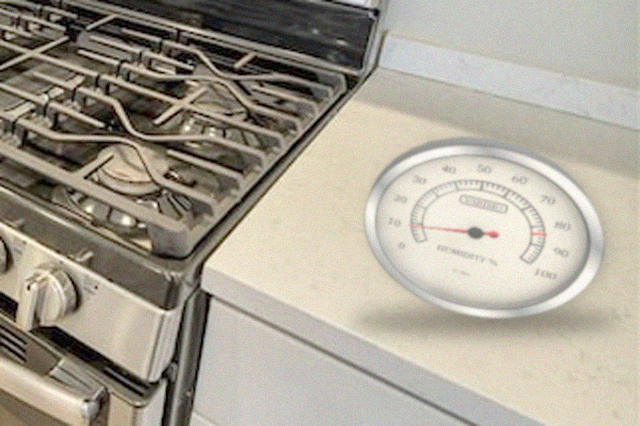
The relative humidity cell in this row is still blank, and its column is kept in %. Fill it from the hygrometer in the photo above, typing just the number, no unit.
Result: 10
